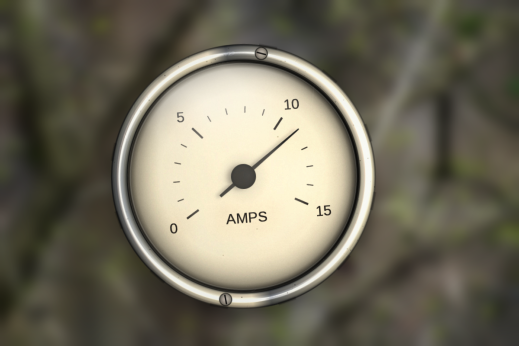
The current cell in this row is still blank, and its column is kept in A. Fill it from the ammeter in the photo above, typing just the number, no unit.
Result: 11
